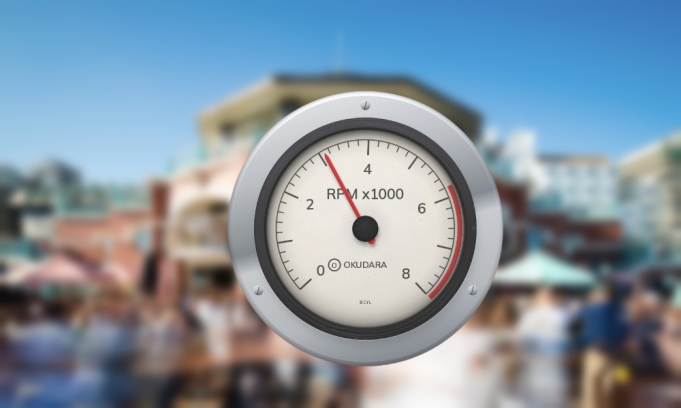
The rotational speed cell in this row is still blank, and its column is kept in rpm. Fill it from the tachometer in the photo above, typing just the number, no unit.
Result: 3100
